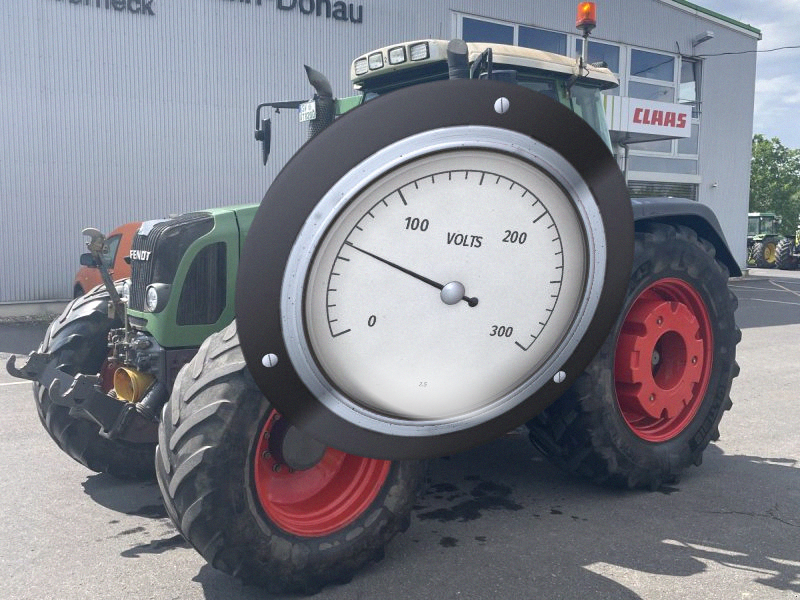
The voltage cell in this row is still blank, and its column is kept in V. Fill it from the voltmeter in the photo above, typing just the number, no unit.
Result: 60
